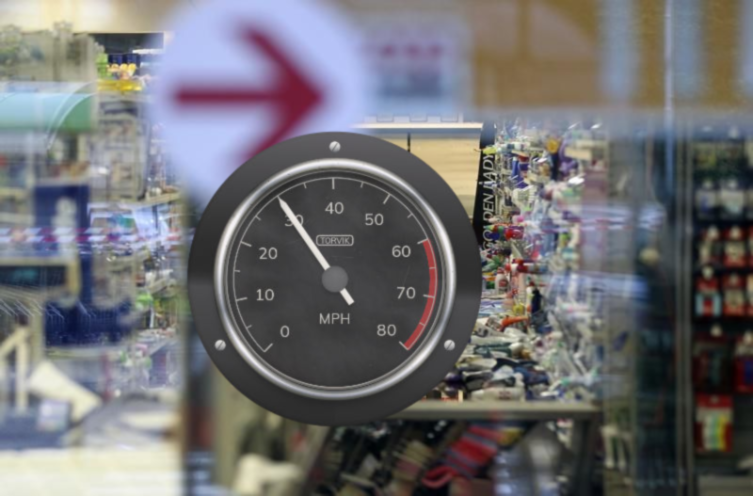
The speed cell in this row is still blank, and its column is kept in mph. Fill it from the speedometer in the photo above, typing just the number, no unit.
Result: 30
